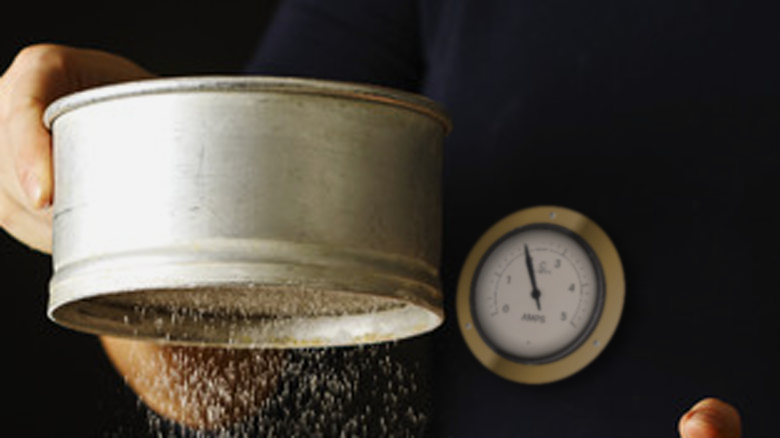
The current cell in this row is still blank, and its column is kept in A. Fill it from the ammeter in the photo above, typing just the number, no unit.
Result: 2
